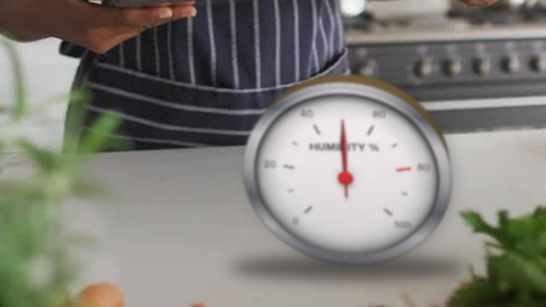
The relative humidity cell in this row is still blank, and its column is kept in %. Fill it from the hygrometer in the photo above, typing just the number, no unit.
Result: 50
